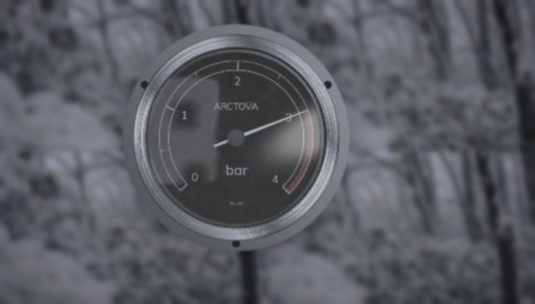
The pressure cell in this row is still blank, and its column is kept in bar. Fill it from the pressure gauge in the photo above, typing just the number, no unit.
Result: 3
